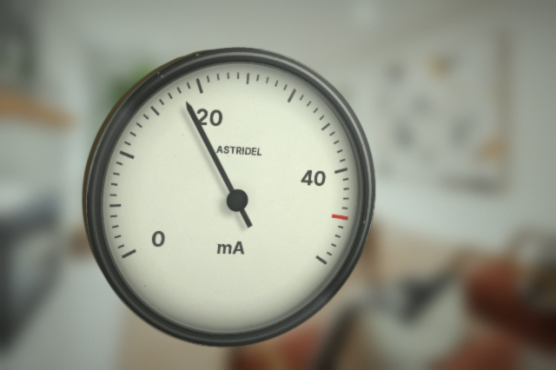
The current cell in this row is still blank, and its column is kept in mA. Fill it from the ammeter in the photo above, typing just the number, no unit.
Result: 18
